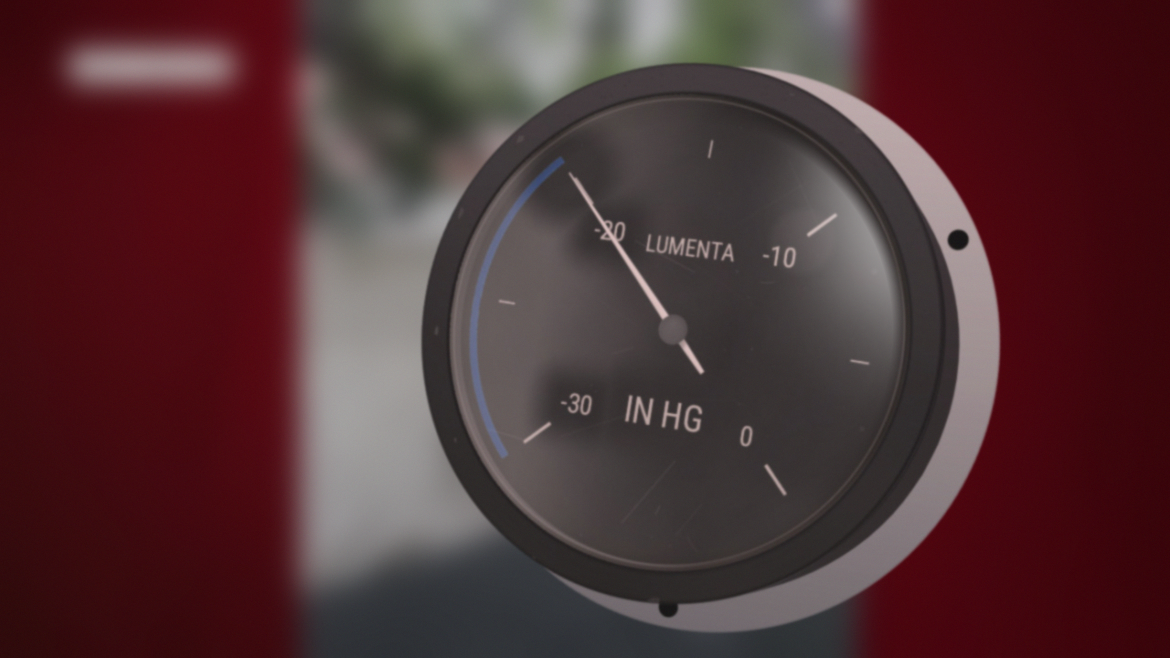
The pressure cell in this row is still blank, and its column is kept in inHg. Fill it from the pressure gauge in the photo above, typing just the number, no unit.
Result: -20
